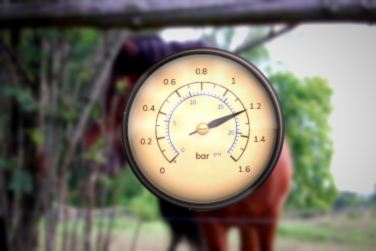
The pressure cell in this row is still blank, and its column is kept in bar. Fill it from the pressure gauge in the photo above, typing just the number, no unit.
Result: 1.2
